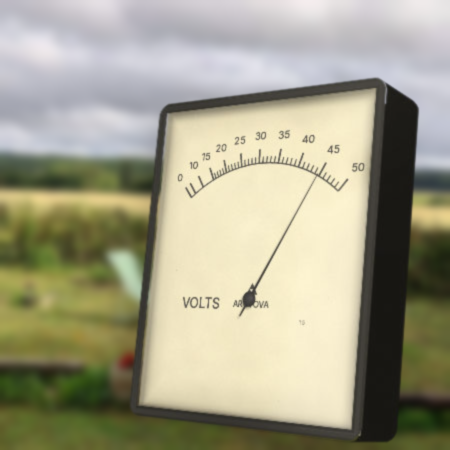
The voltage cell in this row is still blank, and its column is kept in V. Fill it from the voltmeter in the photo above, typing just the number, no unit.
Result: 45
